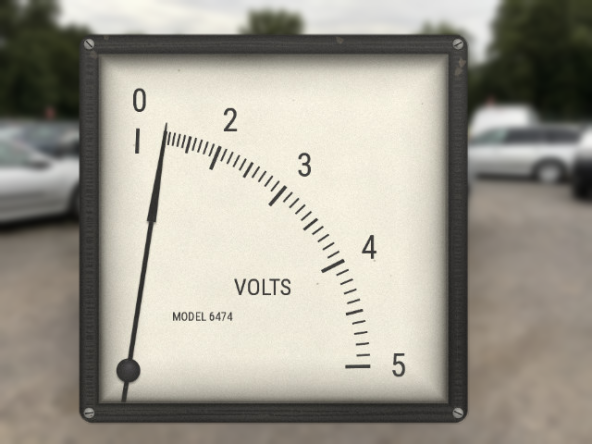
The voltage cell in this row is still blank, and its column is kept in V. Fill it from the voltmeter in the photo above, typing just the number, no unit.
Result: 1
